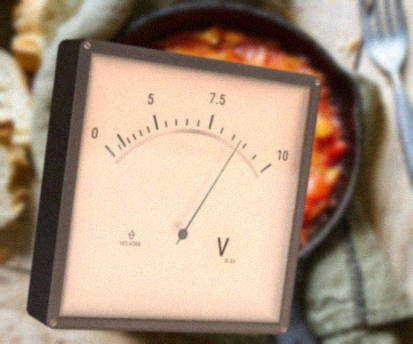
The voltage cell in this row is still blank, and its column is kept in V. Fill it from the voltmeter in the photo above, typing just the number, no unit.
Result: 8.75
